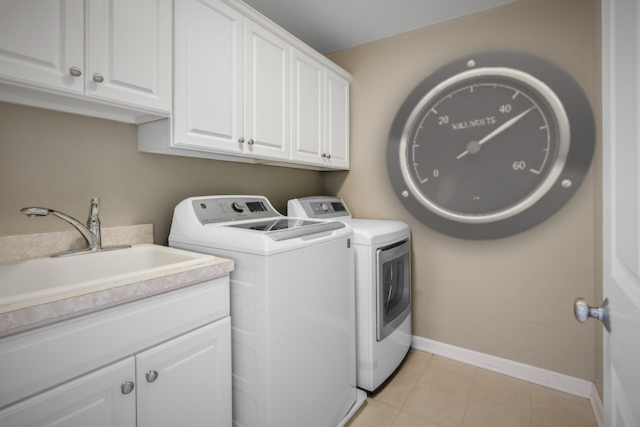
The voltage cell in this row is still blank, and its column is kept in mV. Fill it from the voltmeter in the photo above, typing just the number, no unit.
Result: 45
